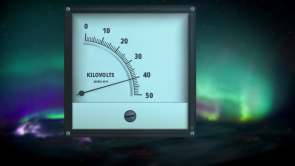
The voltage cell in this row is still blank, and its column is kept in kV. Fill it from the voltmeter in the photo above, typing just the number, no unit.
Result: 40
